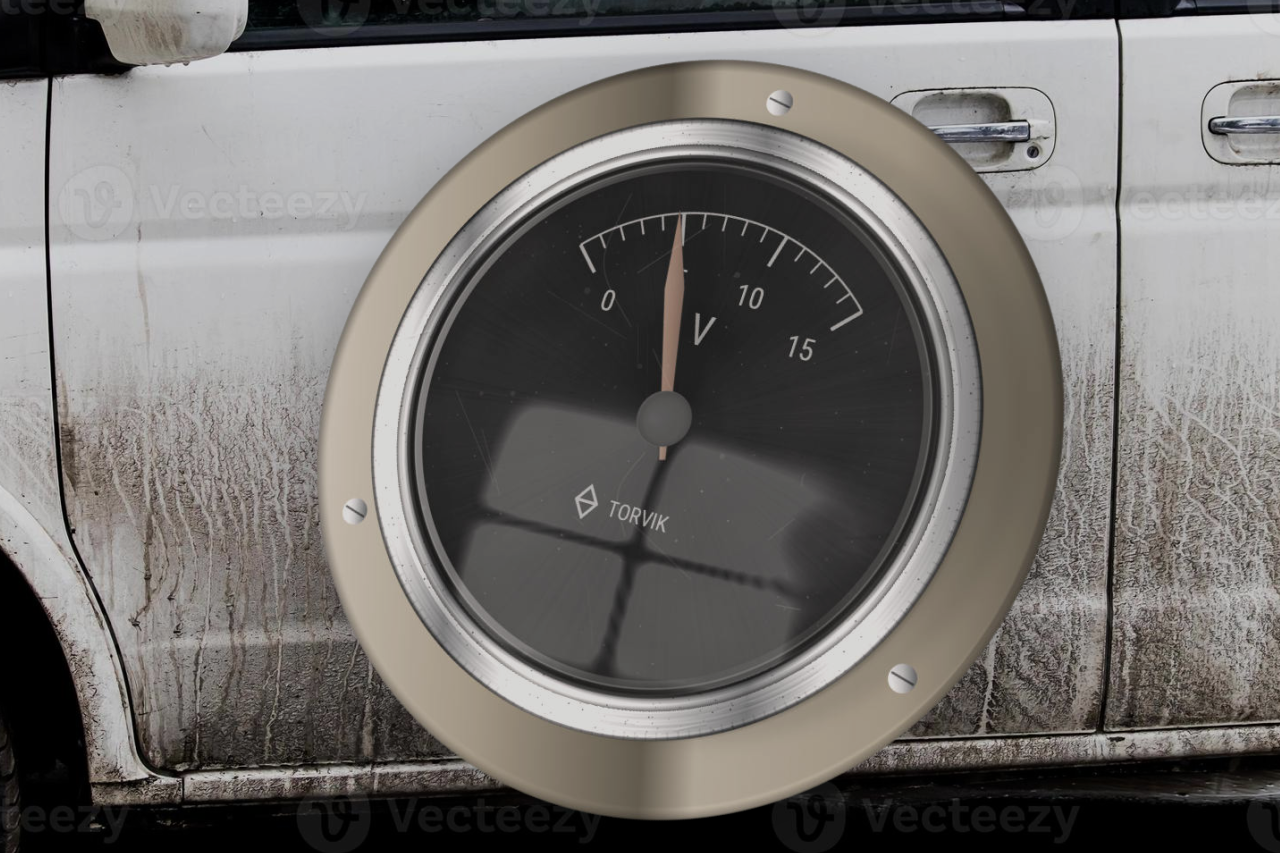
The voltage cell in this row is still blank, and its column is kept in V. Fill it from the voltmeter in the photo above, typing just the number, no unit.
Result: 5
